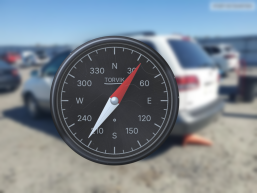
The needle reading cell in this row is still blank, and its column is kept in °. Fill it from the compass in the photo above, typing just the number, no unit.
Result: 35
